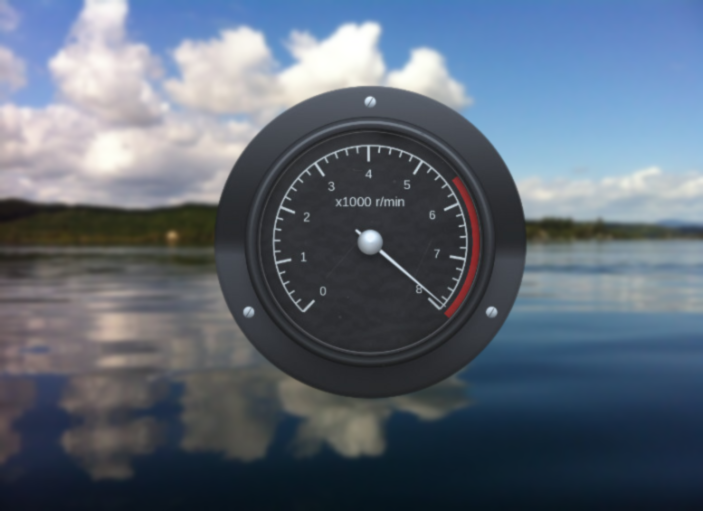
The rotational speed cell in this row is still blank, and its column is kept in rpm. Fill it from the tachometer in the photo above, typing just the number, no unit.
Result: 7900
